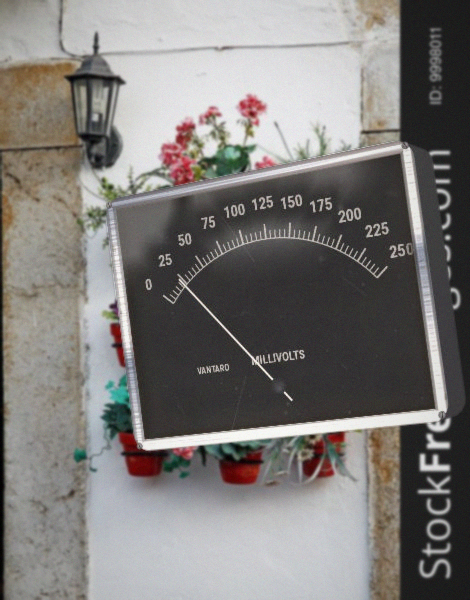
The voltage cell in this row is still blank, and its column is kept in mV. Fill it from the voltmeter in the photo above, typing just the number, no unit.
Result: 25
